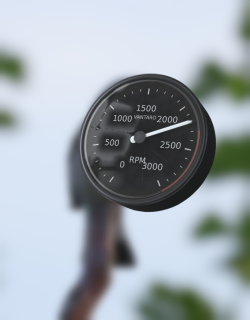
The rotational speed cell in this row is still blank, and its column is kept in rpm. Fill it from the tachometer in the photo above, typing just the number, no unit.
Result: 2200
